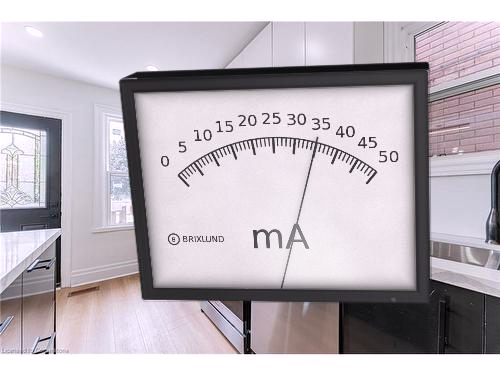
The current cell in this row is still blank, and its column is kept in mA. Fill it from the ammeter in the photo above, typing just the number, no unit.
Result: 35
